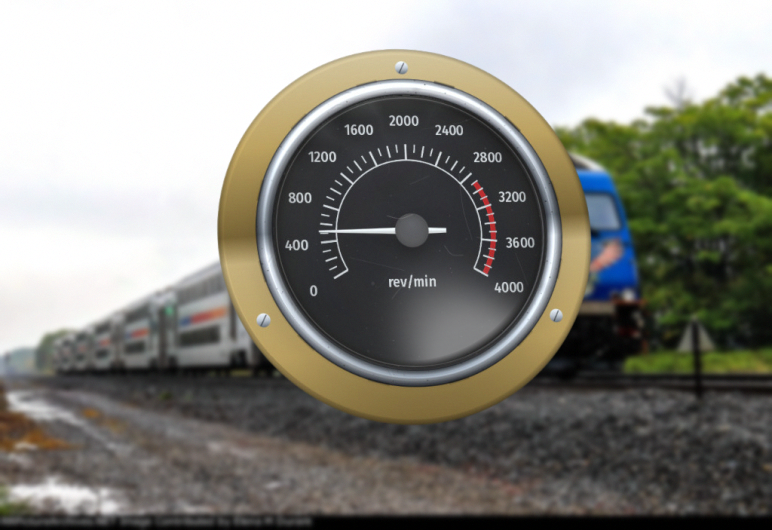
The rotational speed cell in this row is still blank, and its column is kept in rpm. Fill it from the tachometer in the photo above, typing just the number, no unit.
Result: 500
